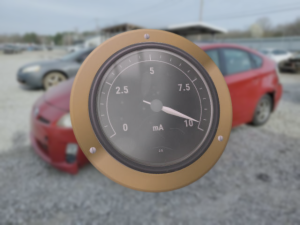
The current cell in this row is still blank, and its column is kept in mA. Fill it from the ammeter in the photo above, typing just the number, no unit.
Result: 9.75
